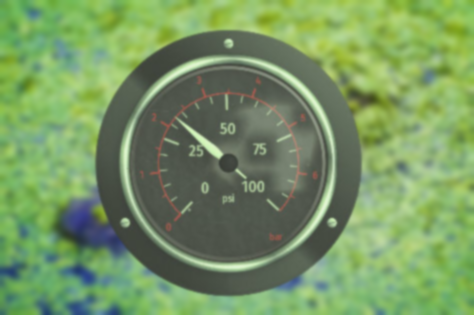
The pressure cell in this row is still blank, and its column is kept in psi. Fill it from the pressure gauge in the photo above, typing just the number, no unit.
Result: 32.5
